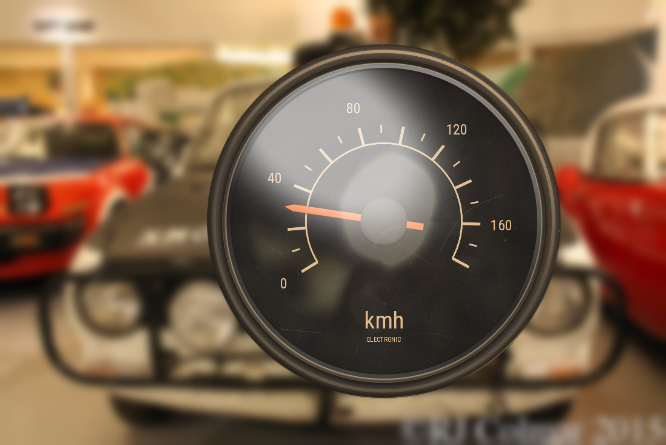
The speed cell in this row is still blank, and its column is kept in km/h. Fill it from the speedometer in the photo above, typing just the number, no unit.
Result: 30
